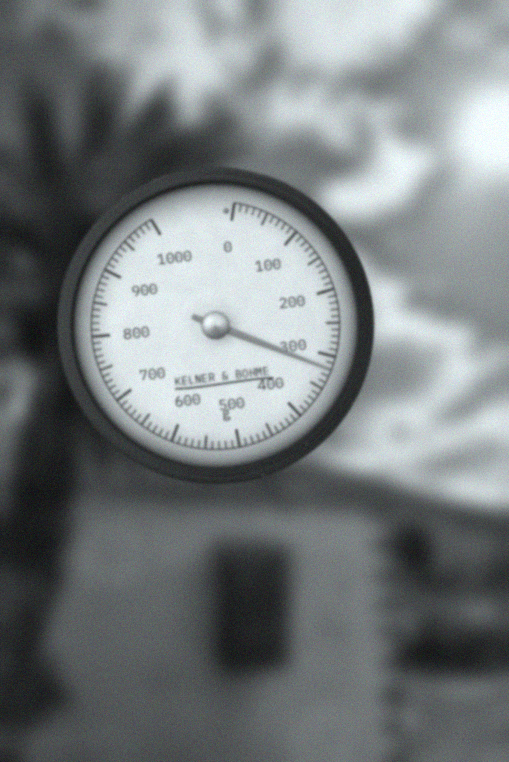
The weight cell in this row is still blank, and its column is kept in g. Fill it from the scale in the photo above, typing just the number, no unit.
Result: 320
